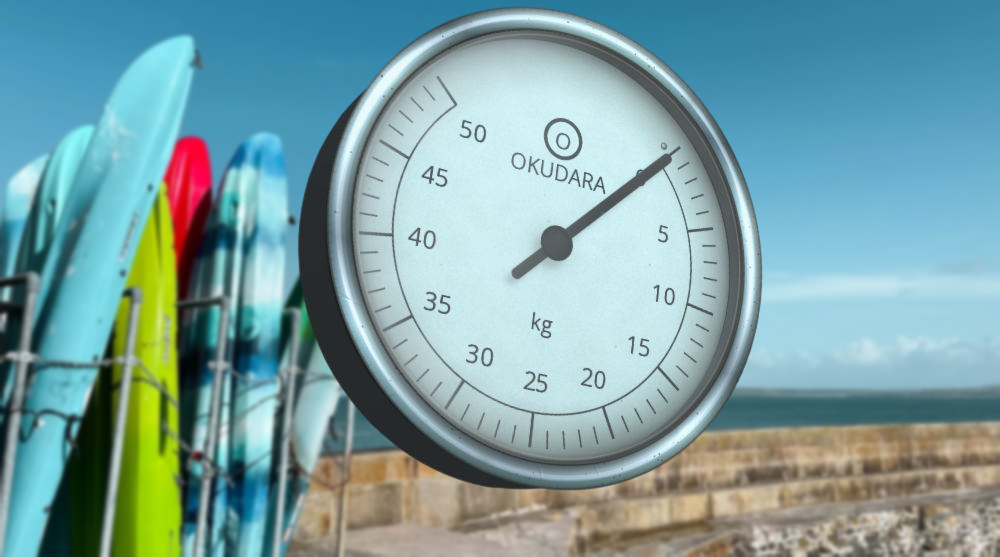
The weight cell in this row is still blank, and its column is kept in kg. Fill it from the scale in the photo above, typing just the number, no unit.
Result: 0
